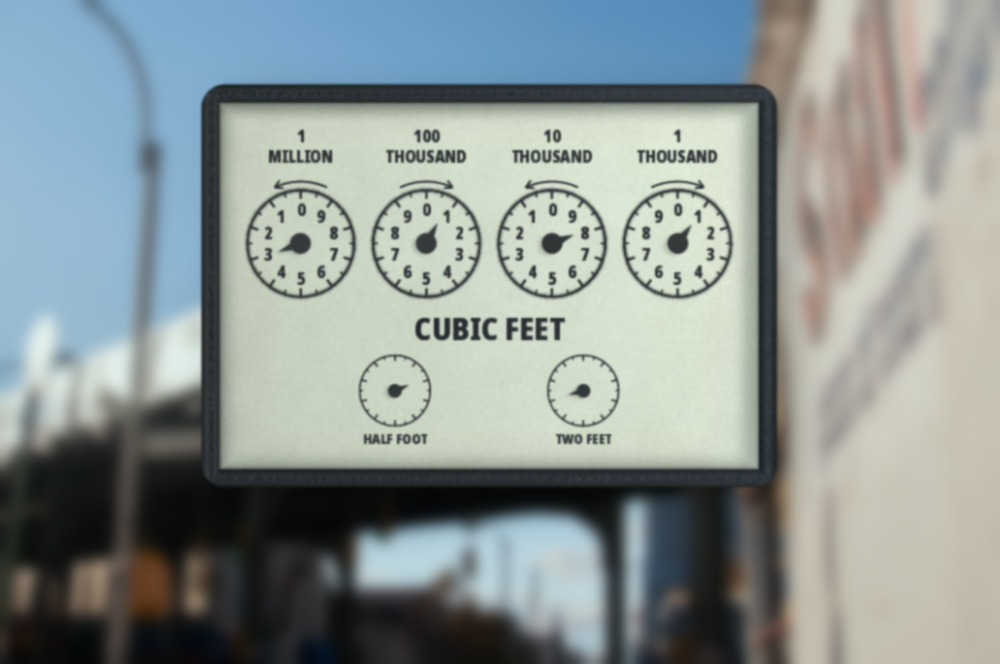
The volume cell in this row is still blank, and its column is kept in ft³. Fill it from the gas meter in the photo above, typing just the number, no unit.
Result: 308100
